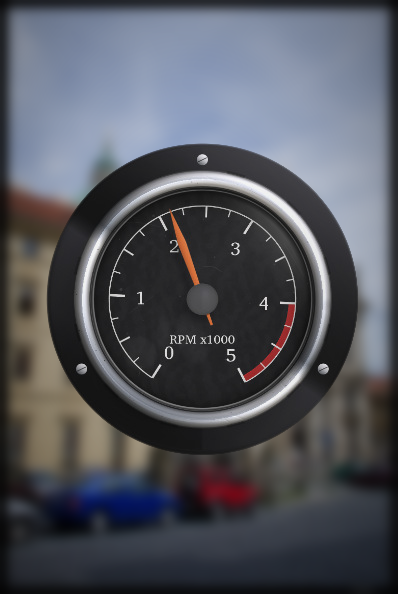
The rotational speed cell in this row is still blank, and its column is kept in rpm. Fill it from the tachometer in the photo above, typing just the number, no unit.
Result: 2125
